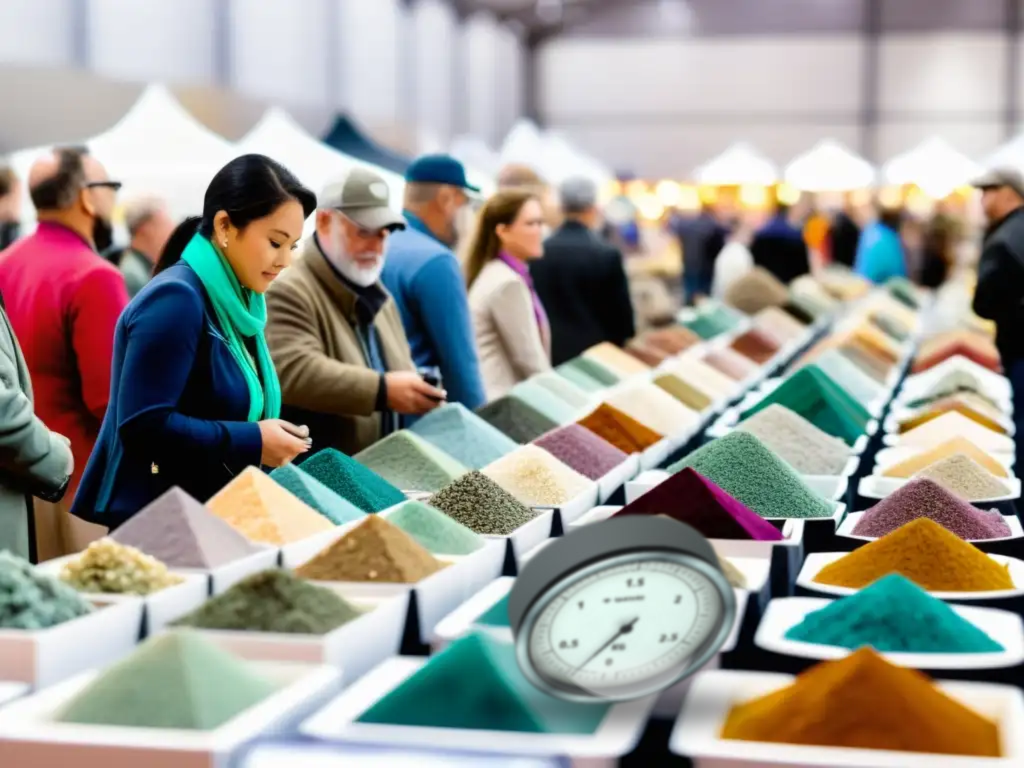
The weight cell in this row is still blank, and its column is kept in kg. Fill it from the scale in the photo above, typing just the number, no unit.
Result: 0.25
